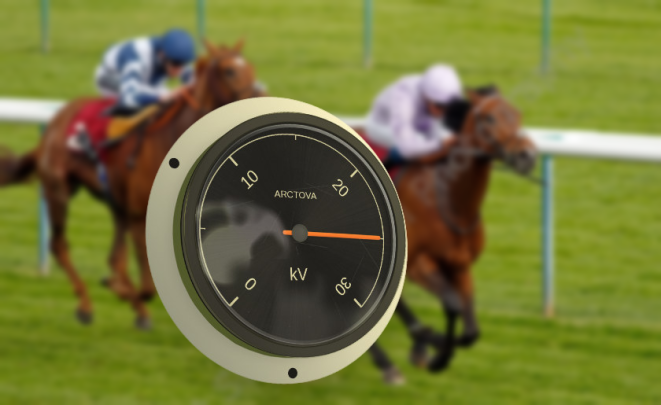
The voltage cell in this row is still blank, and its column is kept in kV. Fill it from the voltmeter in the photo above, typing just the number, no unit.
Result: 25
